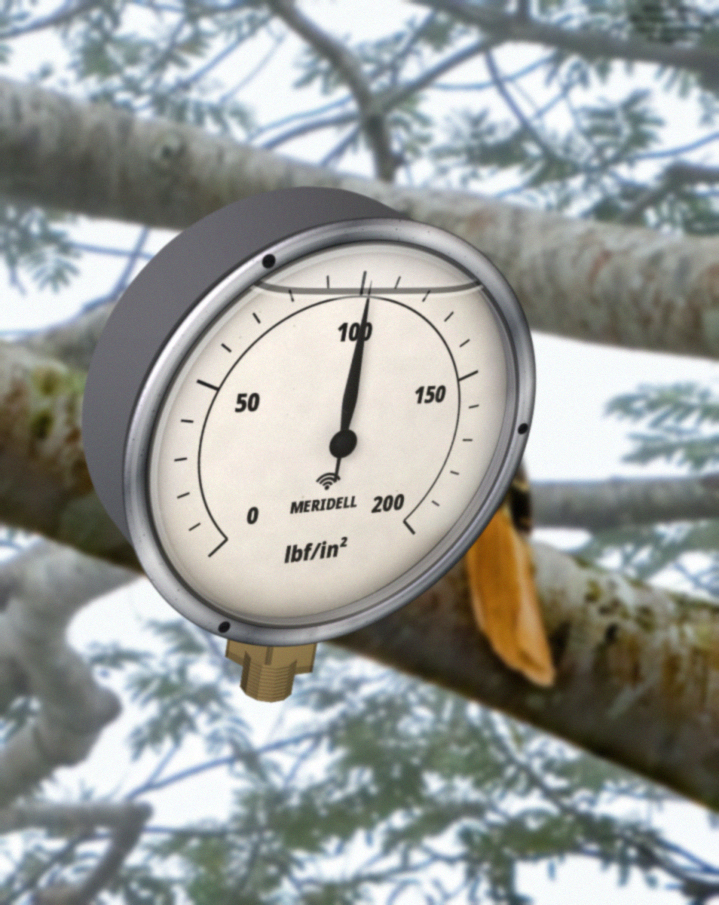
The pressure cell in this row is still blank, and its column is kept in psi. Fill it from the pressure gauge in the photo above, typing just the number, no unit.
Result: 100
